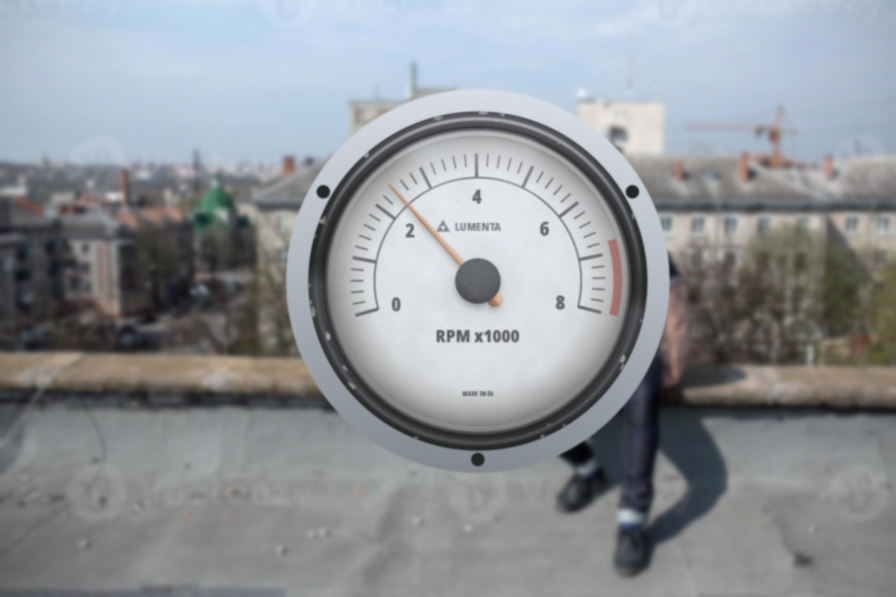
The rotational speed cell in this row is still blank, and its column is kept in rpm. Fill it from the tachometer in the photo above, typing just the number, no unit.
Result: 2400
